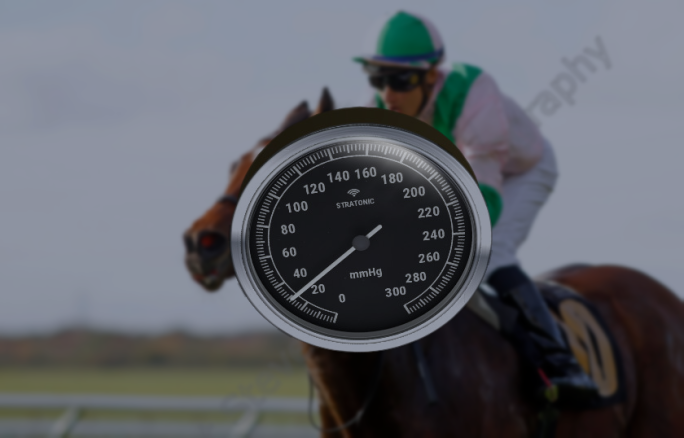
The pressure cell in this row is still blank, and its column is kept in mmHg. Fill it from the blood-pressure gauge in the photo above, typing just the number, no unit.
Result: 30
